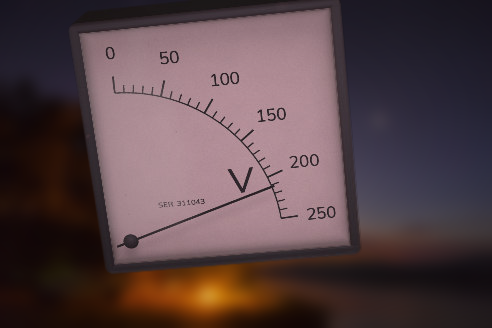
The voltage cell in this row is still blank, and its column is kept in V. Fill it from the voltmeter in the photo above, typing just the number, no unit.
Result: 210
